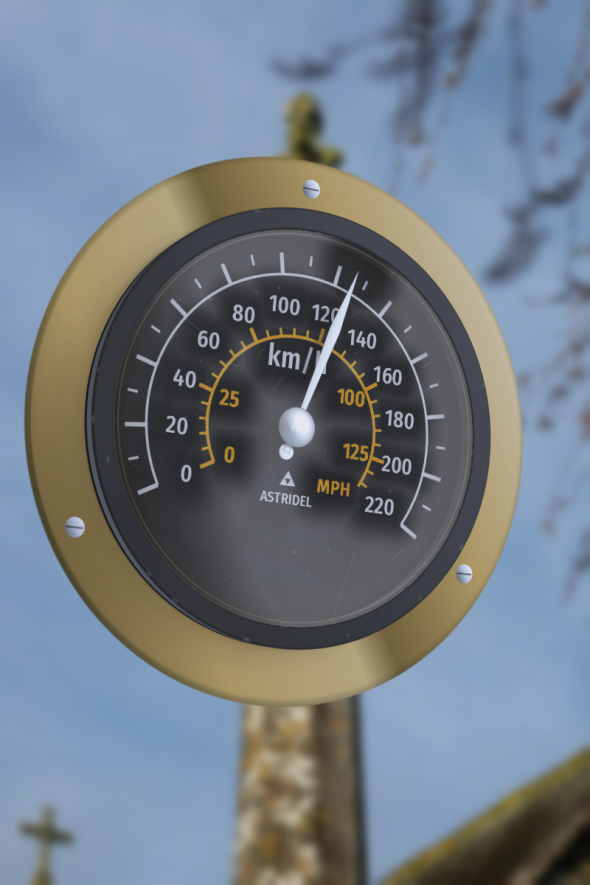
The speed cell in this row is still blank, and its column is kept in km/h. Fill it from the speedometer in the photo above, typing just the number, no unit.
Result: 125
